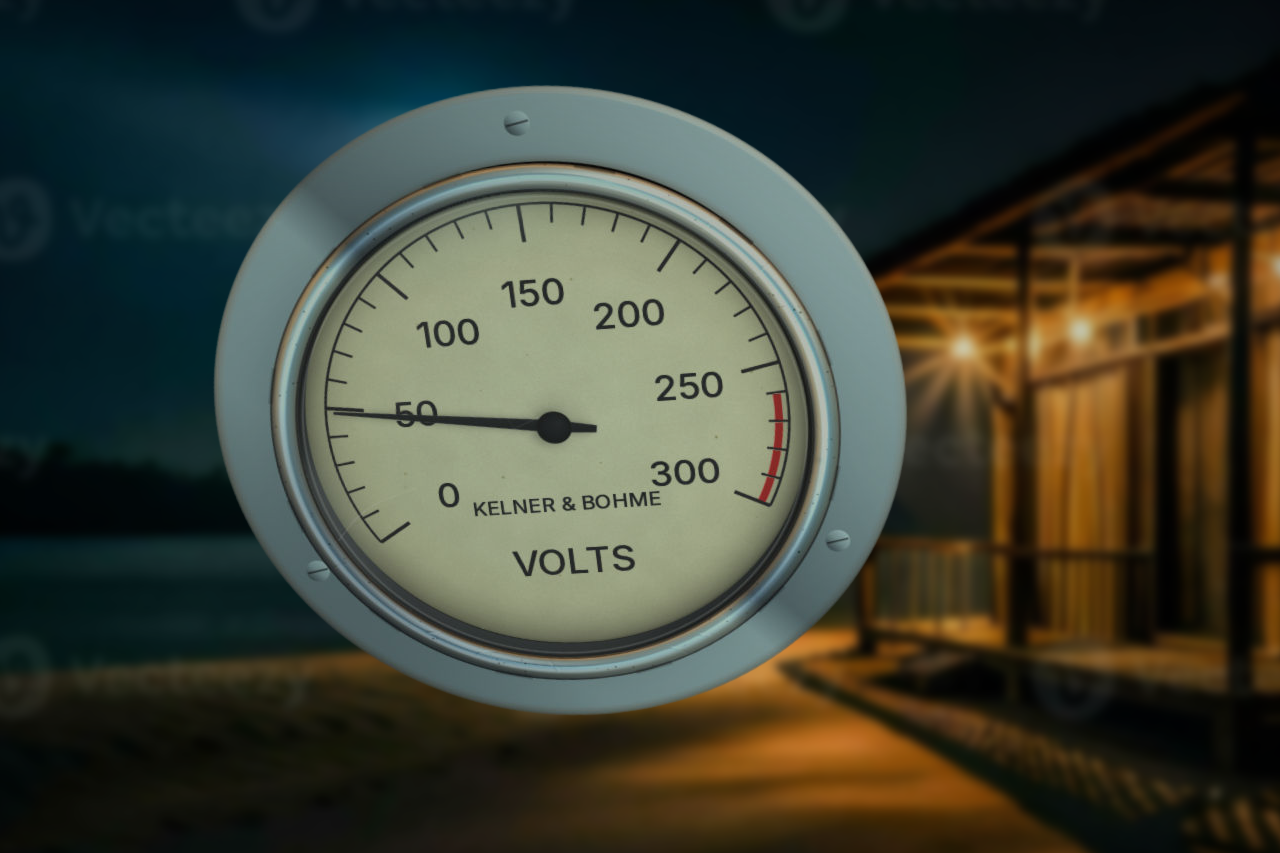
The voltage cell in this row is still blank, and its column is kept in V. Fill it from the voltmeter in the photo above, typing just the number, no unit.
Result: 50
